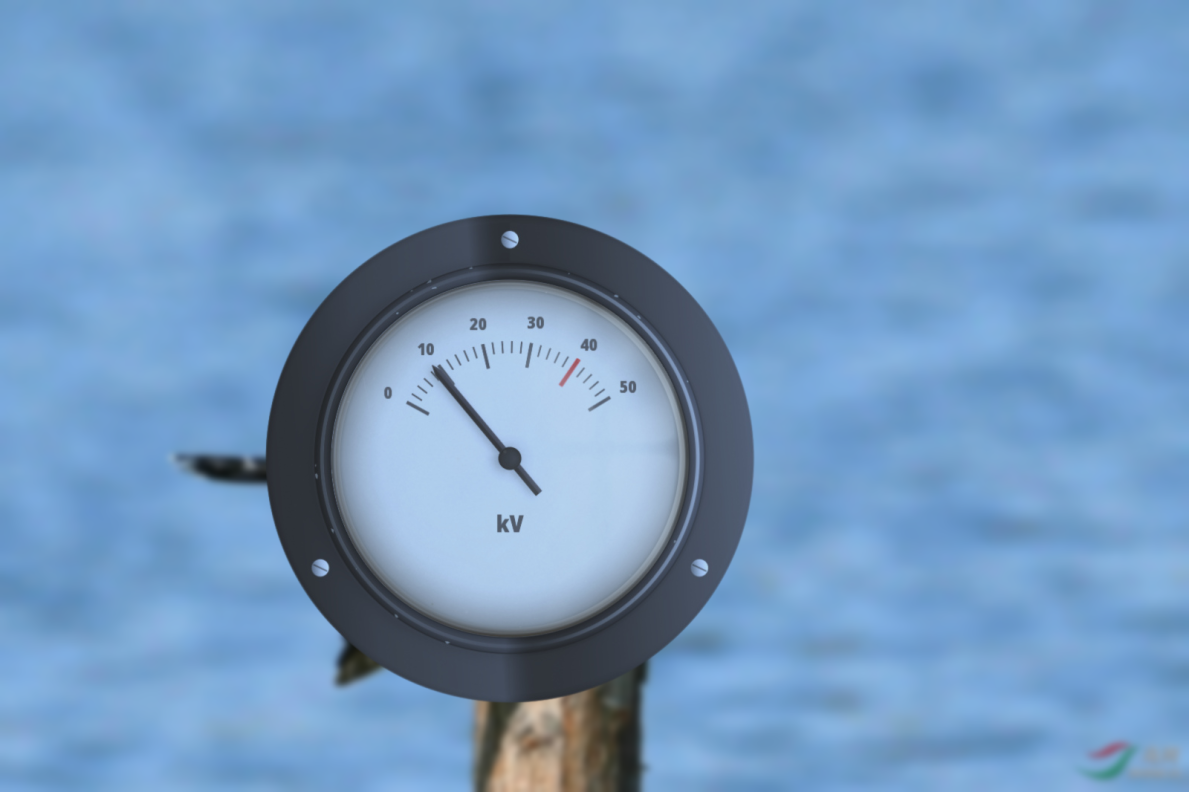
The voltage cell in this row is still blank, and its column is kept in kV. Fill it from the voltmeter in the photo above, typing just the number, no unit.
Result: 9
